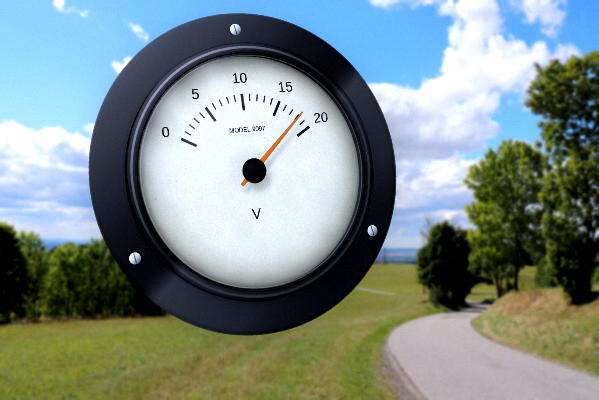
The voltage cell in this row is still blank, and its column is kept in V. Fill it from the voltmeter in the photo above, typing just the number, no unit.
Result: 18
